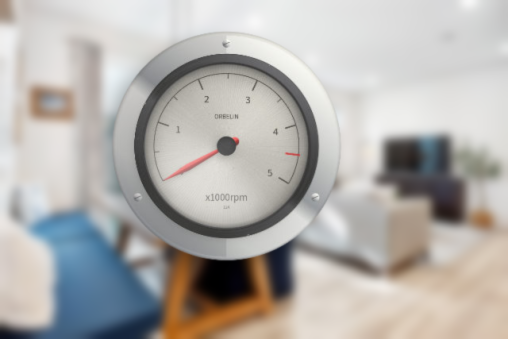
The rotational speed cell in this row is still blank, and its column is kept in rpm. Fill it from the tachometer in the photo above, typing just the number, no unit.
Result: 0
